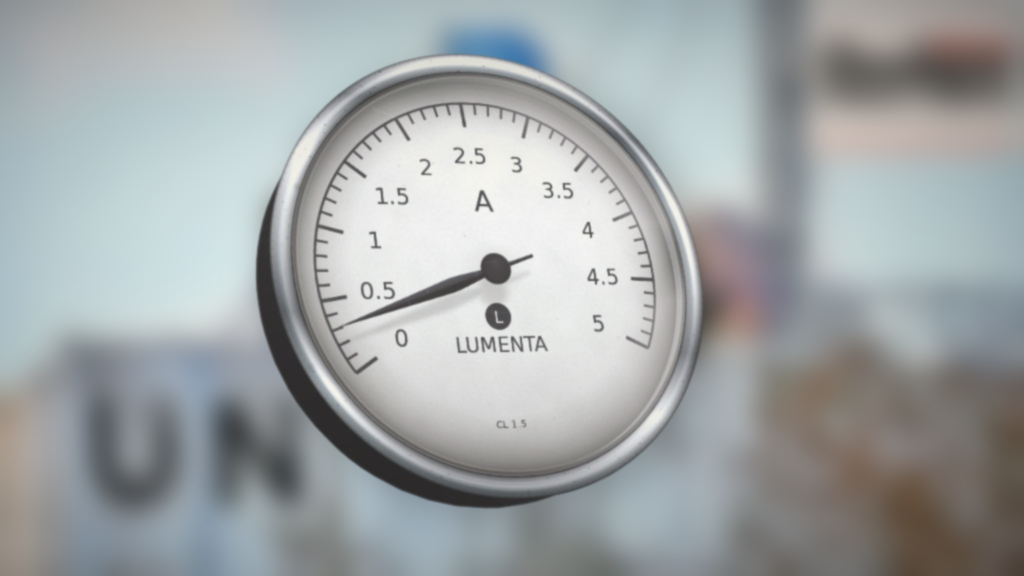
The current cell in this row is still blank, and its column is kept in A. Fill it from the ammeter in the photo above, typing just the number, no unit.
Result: 0.3
